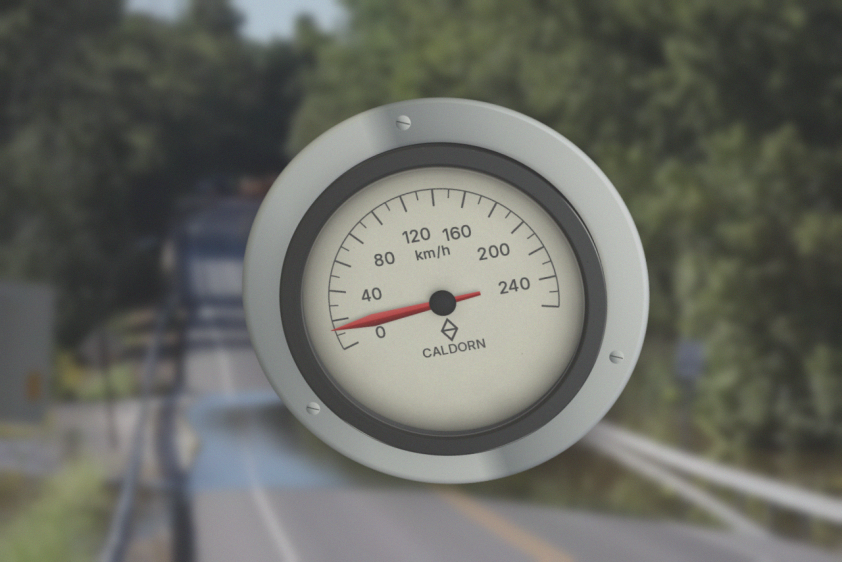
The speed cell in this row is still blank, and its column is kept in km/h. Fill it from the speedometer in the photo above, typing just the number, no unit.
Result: 15
